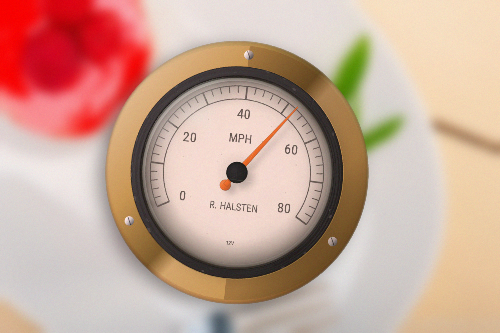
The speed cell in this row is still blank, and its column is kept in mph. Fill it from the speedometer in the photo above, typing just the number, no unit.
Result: 52
